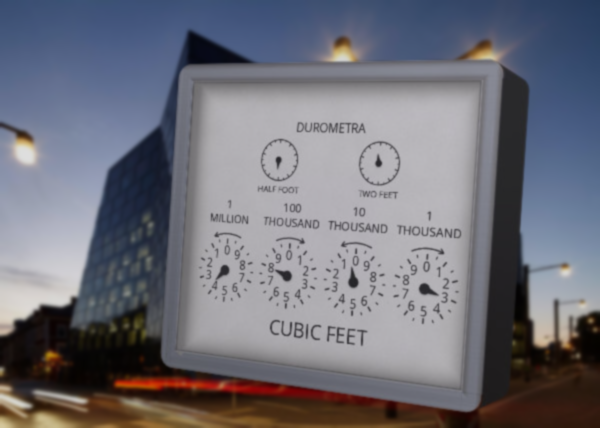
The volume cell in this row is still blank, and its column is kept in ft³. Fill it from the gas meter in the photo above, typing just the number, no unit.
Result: 380300
